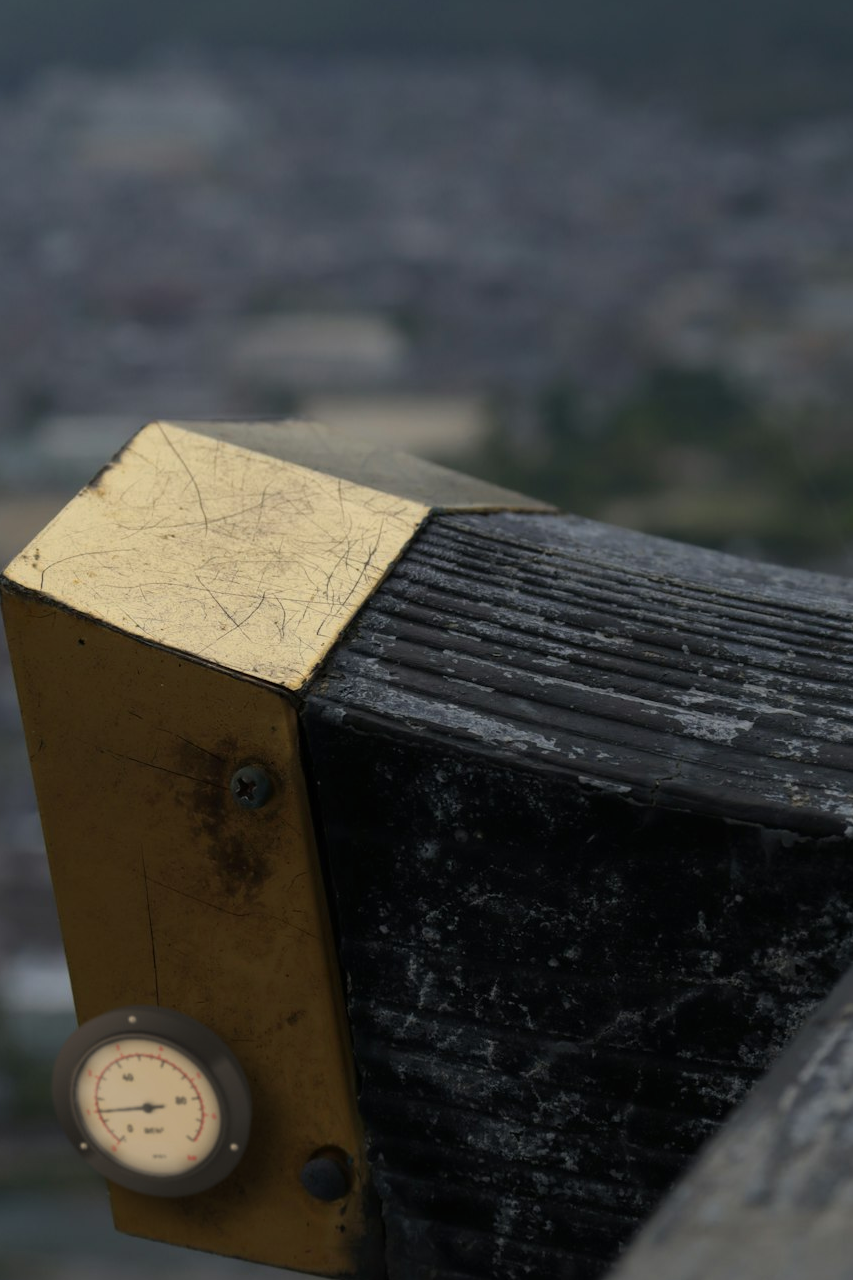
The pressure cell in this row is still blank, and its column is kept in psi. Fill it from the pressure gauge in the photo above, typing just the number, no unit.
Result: 15
